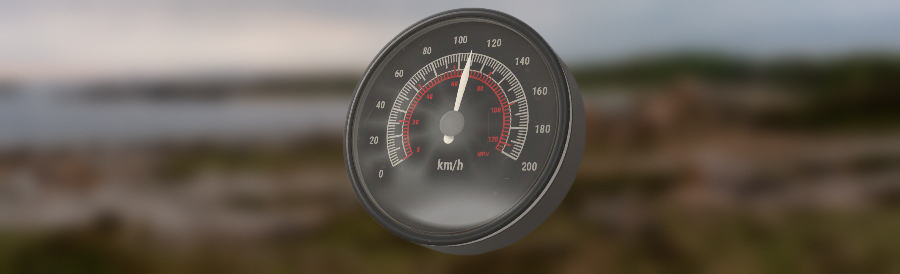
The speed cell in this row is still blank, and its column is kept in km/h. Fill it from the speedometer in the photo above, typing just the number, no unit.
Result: 110
